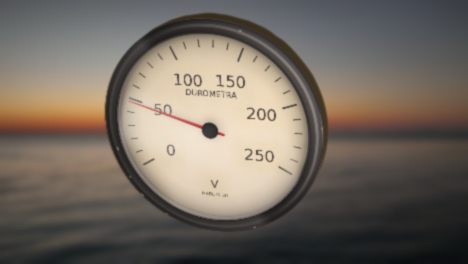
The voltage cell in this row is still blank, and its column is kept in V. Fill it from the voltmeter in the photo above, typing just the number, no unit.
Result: 50
